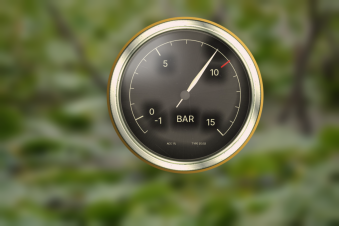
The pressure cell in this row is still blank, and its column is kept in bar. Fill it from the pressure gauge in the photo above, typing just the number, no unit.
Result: 9
